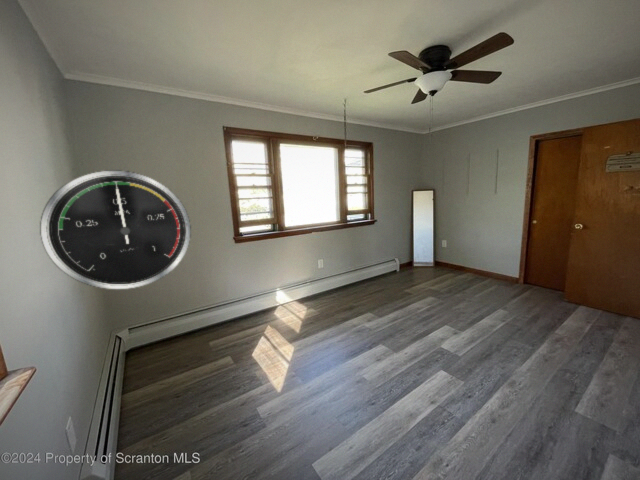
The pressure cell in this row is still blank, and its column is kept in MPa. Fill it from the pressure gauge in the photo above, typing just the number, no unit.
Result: 0.5
